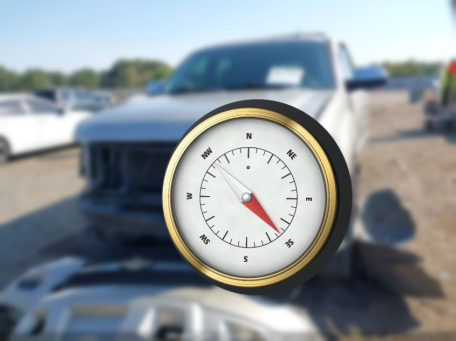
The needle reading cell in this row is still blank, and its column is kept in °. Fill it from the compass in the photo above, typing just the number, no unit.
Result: 135
